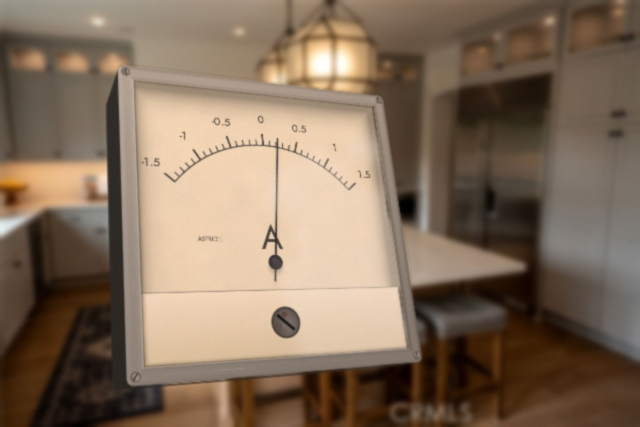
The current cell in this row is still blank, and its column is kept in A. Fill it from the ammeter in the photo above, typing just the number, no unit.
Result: 0.2
